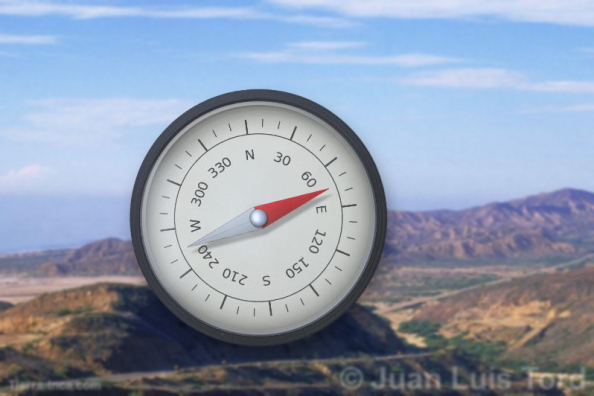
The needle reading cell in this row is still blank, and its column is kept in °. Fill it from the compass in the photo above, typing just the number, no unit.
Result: 75
